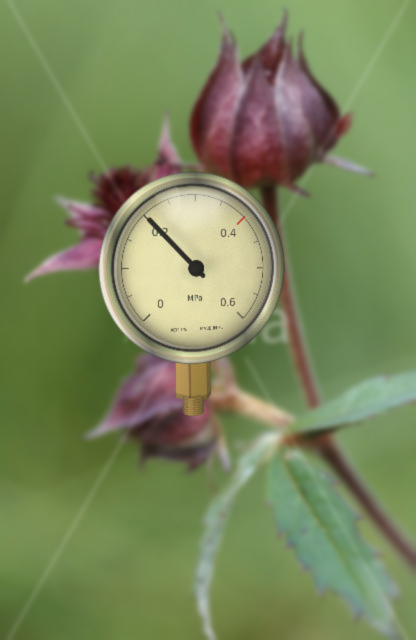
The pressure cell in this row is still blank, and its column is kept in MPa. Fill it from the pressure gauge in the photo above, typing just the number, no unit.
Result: 0.2
